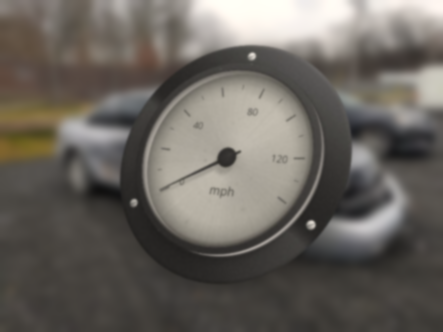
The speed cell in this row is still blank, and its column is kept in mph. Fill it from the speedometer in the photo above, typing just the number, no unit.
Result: 0
